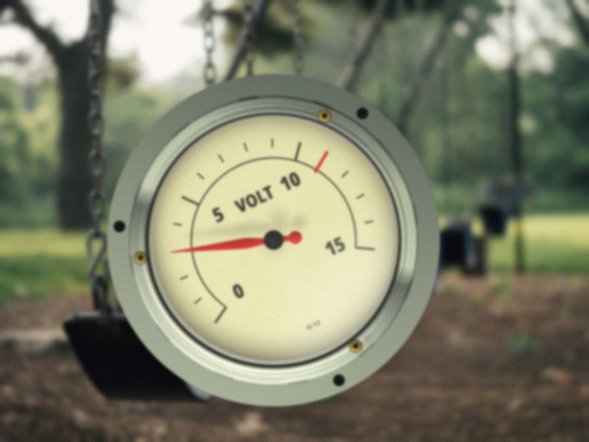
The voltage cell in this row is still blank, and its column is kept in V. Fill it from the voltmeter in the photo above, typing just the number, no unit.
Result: 3
